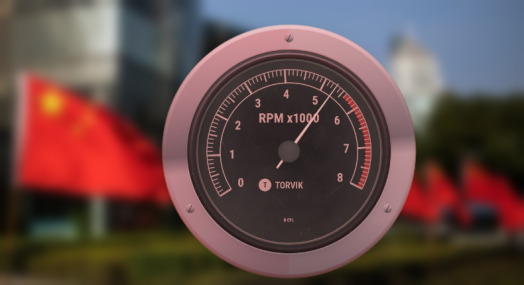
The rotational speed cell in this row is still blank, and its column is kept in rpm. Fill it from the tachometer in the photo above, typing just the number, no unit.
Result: 5300
